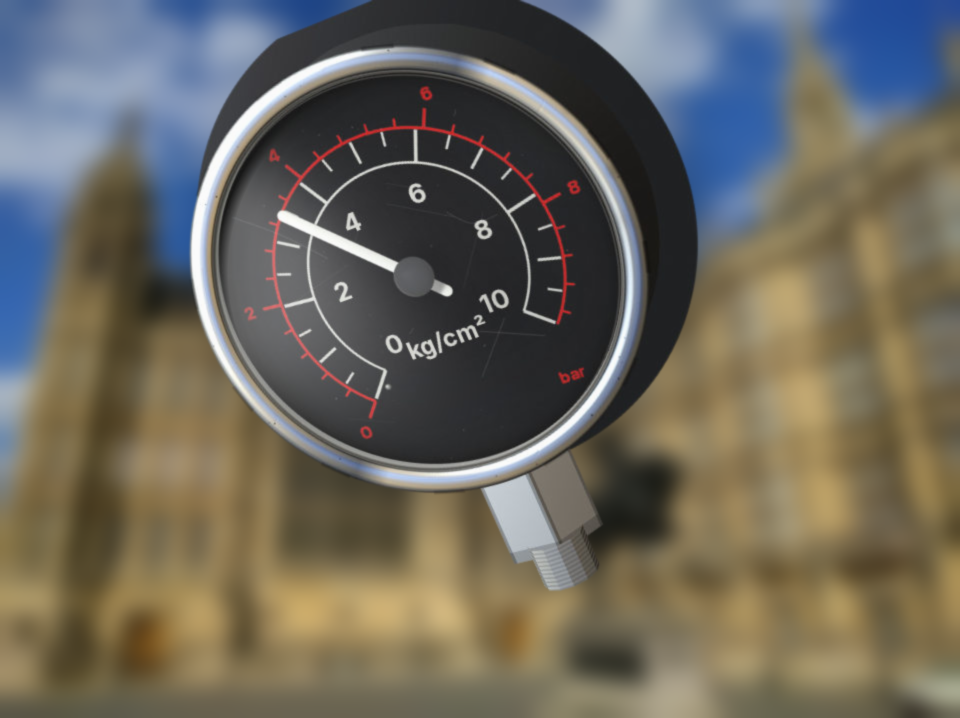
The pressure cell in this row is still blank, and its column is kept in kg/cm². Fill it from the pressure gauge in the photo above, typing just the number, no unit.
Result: 3.5
